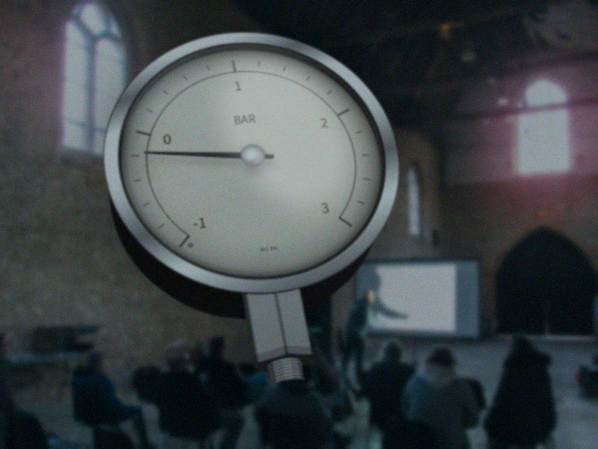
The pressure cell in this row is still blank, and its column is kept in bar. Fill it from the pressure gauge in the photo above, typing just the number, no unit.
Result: -0.2
